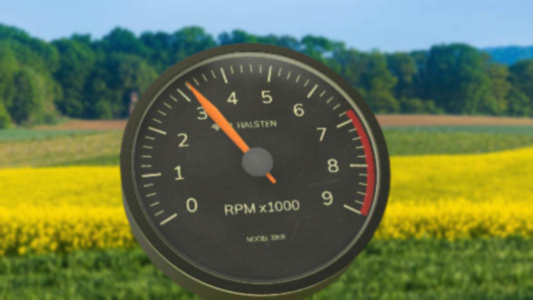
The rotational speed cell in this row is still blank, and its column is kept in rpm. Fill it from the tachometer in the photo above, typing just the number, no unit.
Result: 3200
